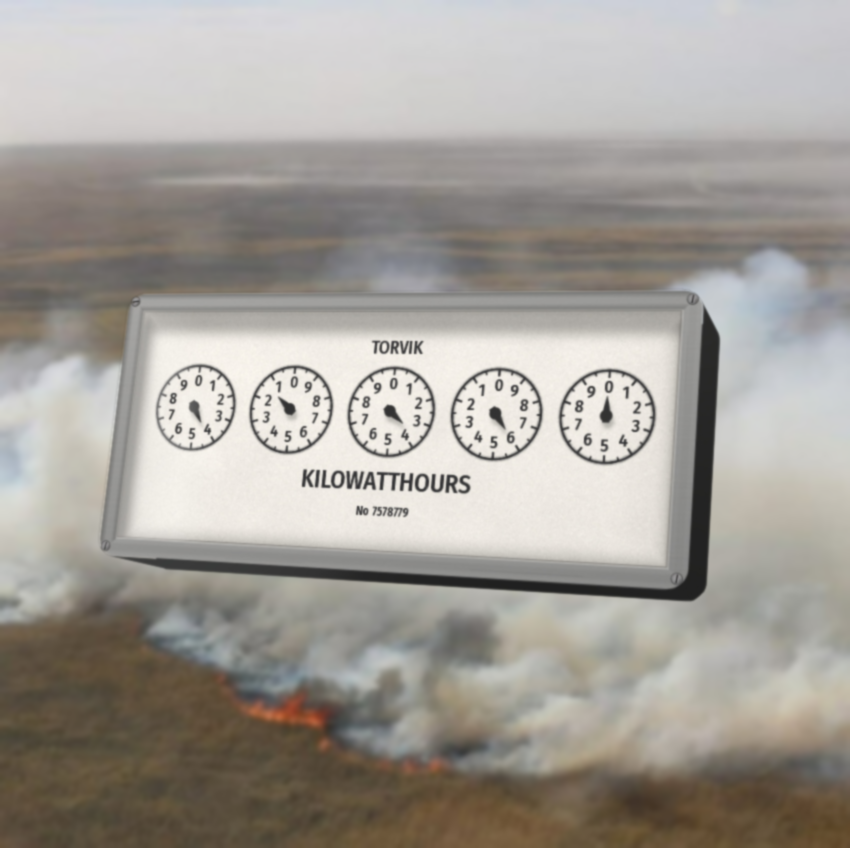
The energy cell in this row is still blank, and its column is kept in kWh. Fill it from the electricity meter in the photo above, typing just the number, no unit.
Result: 41360
